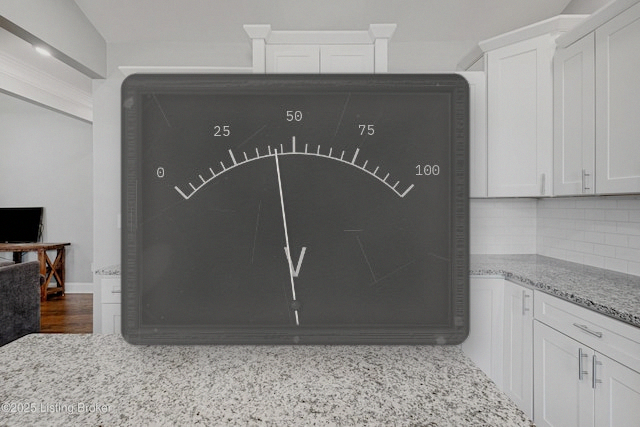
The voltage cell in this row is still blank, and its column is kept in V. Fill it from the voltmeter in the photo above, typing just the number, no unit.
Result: 42.5
